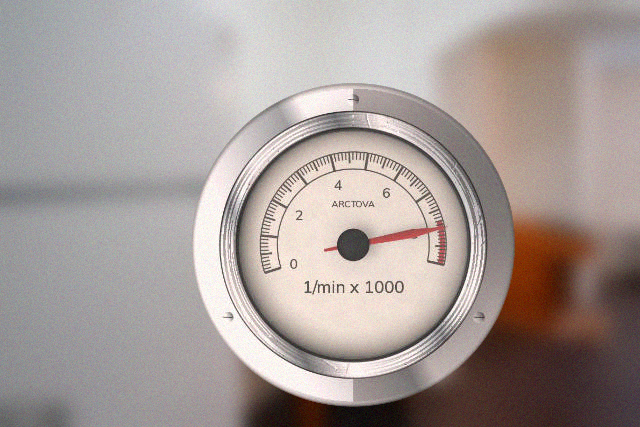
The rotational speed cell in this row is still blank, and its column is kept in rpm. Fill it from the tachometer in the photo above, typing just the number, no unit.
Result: 8000
